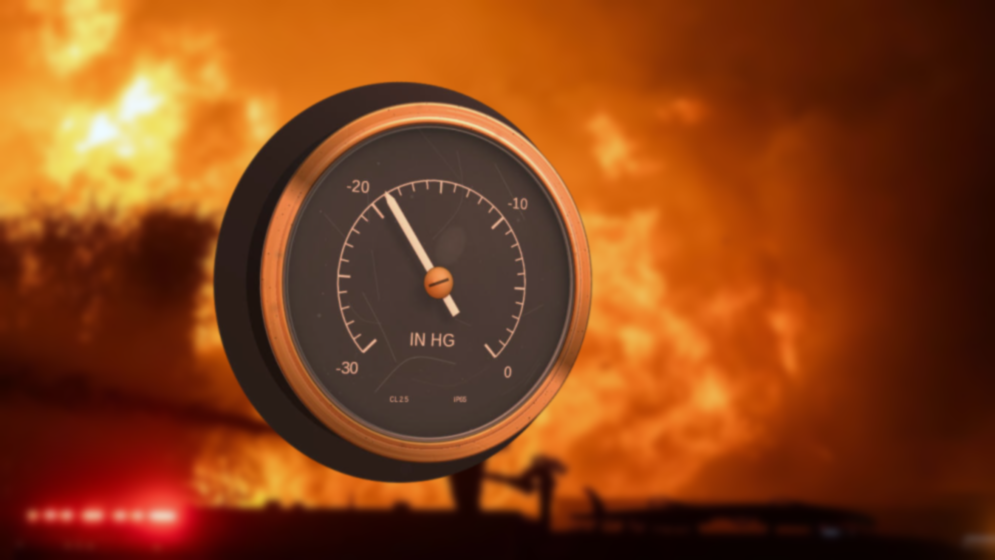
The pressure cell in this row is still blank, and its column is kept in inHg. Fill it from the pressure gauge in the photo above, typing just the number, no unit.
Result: -19
